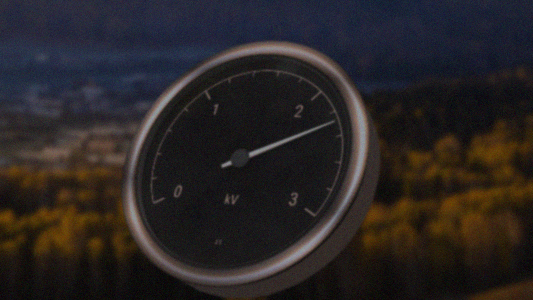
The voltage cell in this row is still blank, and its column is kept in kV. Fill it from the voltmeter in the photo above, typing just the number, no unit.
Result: 2.3
